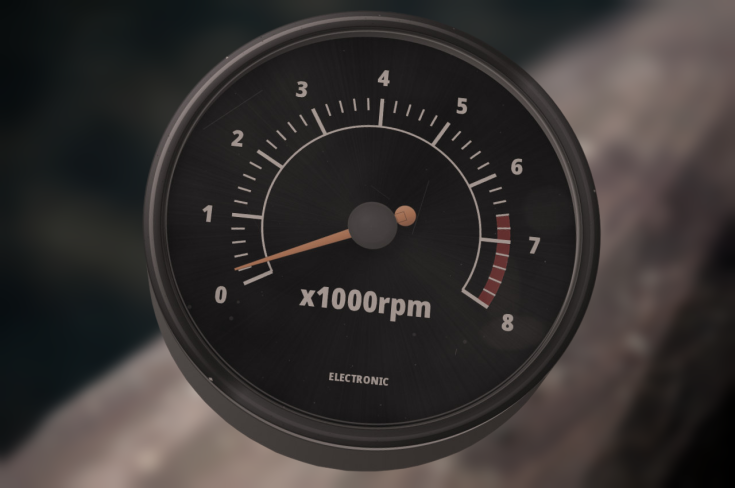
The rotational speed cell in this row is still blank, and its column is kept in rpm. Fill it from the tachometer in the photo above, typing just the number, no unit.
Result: 200
